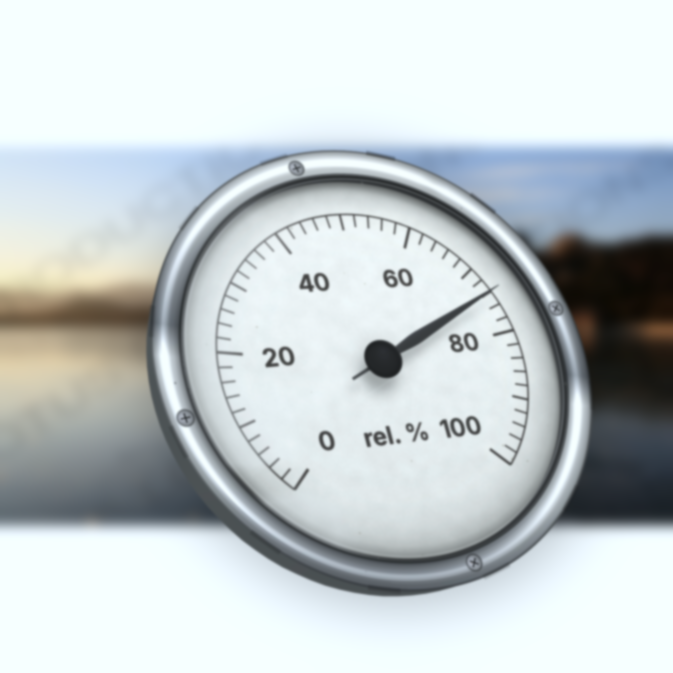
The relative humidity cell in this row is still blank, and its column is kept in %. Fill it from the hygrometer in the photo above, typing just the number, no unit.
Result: 74
